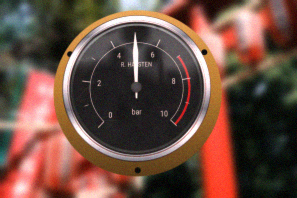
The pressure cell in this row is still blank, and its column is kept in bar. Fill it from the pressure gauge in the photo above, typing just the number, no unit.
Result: 5
